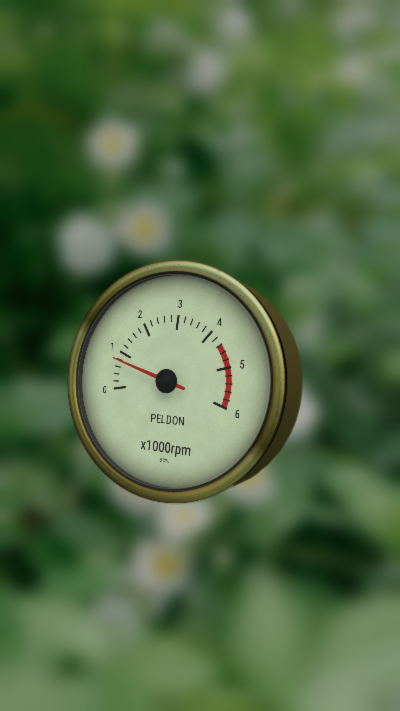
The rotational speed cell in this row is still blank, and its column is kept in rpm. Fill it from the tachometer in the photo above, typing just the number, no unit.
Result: 800
